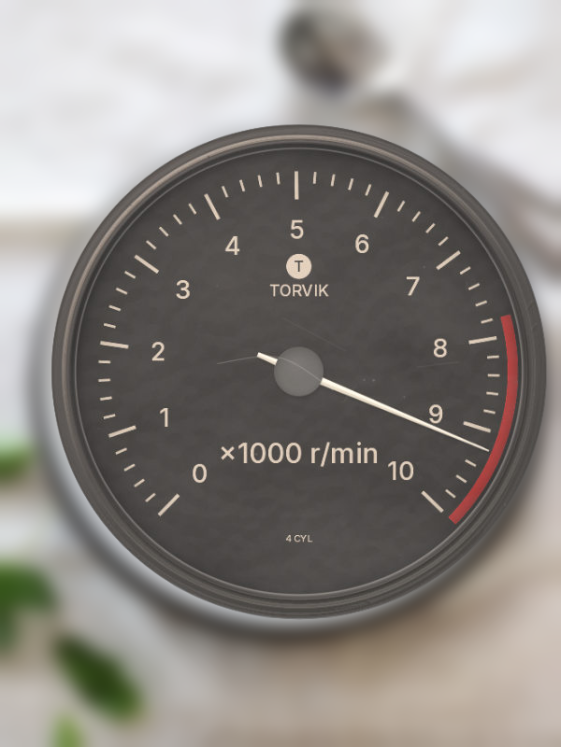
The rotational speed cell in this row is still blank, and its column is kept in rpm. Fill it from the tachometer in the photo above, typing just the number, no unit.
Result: 9200
